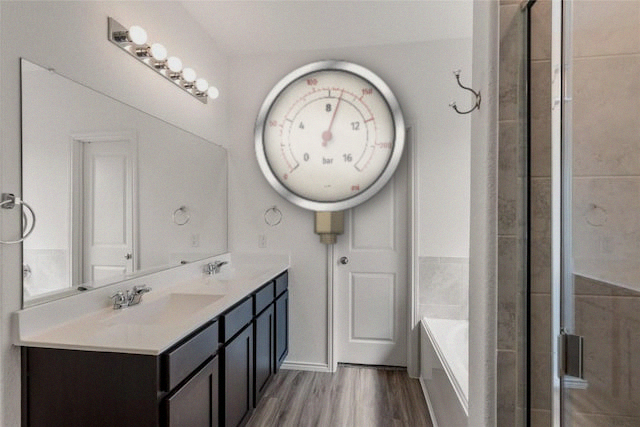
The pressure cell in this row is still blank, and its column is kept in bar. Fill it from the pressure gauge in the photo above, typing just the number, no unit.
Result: 9
